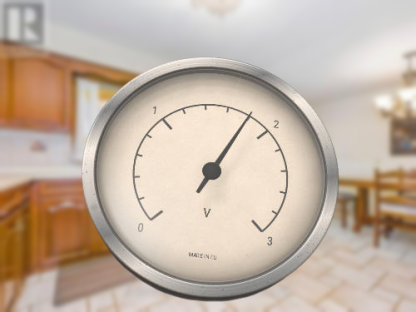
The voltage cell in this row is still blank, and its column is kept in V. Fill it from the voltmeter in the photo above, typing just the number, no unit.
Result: 1.8
